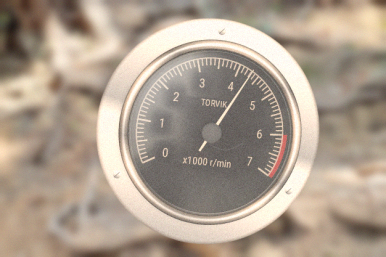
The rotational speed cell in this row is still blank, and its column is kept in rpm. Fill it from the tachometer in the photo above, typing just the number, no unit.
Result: 4300
